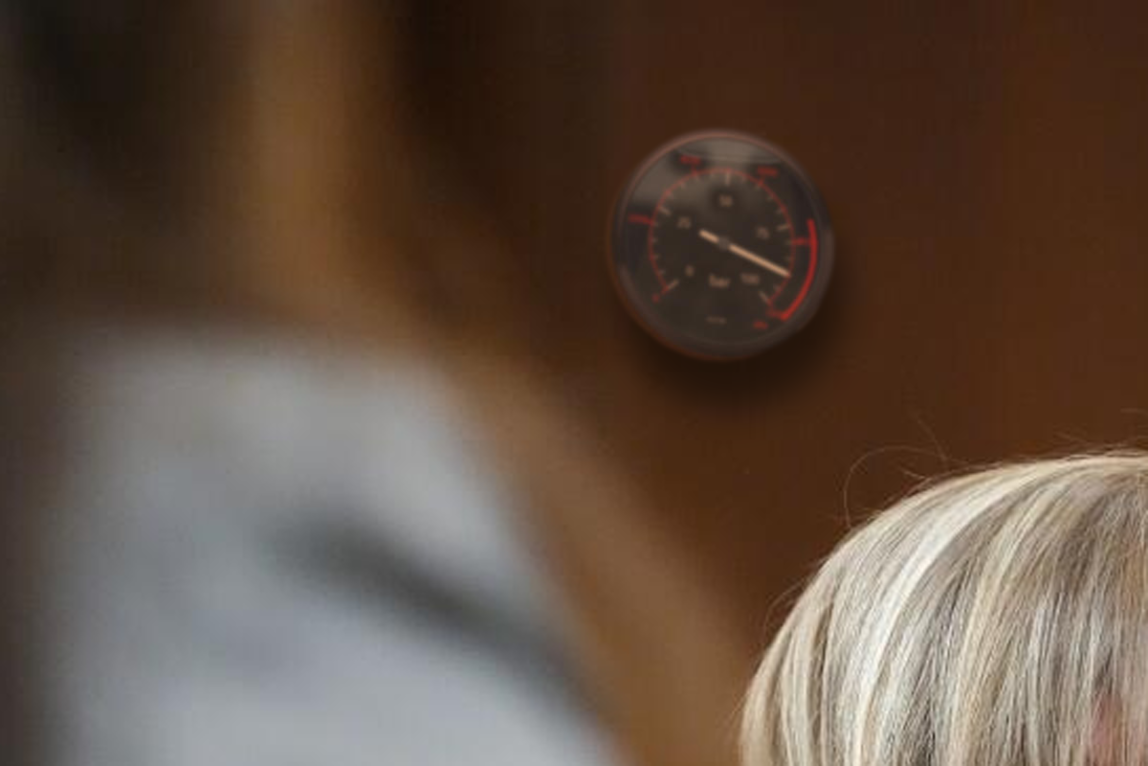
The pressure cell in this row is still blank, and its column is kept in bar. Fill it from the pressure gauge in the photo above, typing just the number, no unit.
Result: 90
